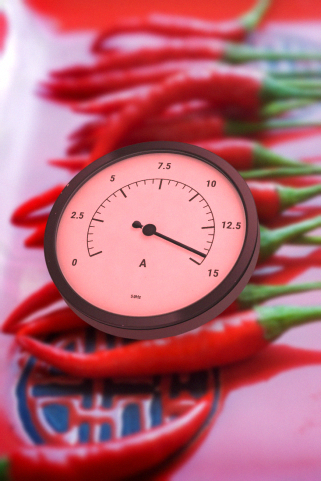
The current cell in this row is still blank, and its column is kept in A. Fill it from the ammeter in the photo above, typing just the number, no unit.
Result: 14.5
